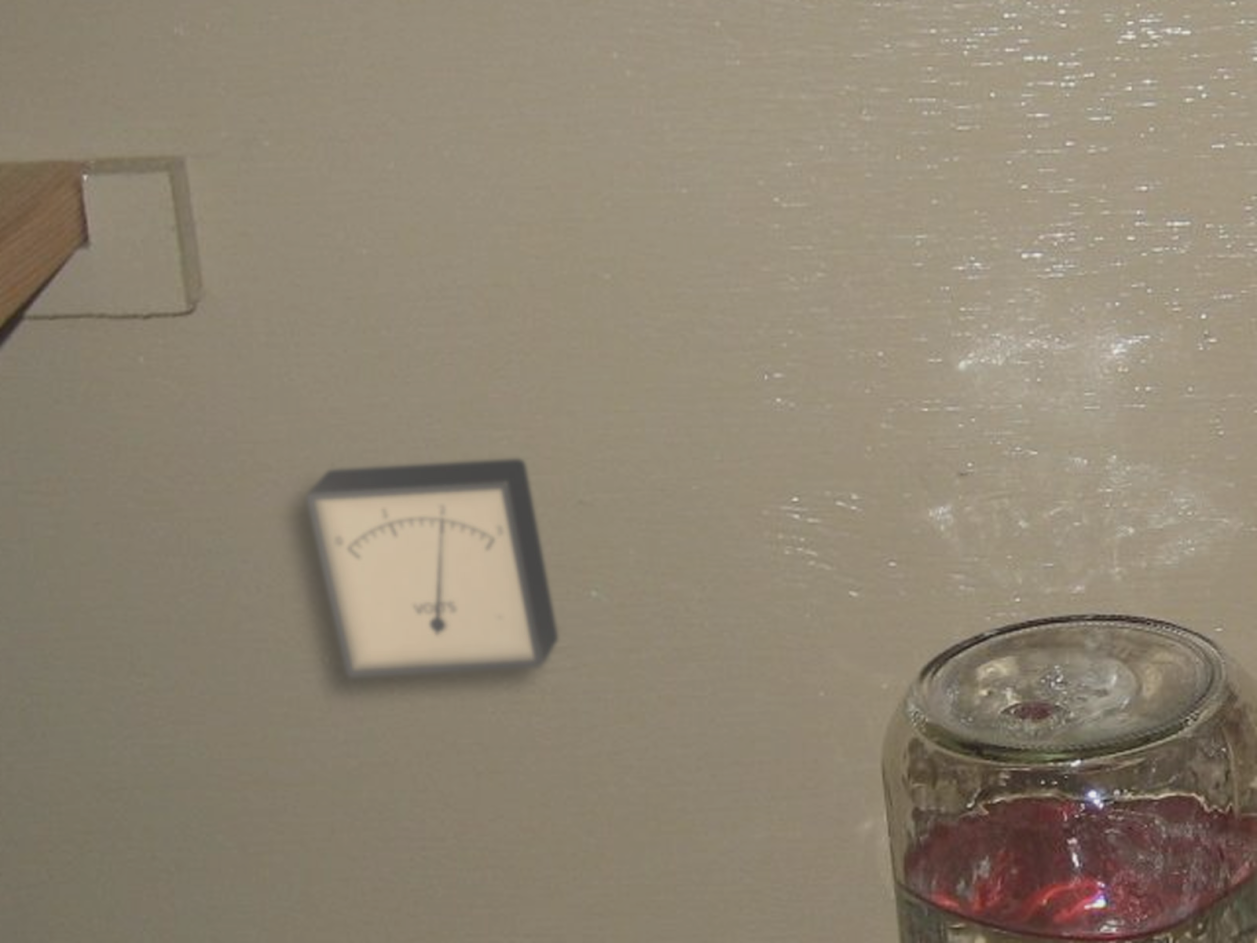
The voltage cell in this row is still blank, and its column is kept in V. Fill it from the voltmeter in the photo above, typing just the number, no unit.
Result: 2
